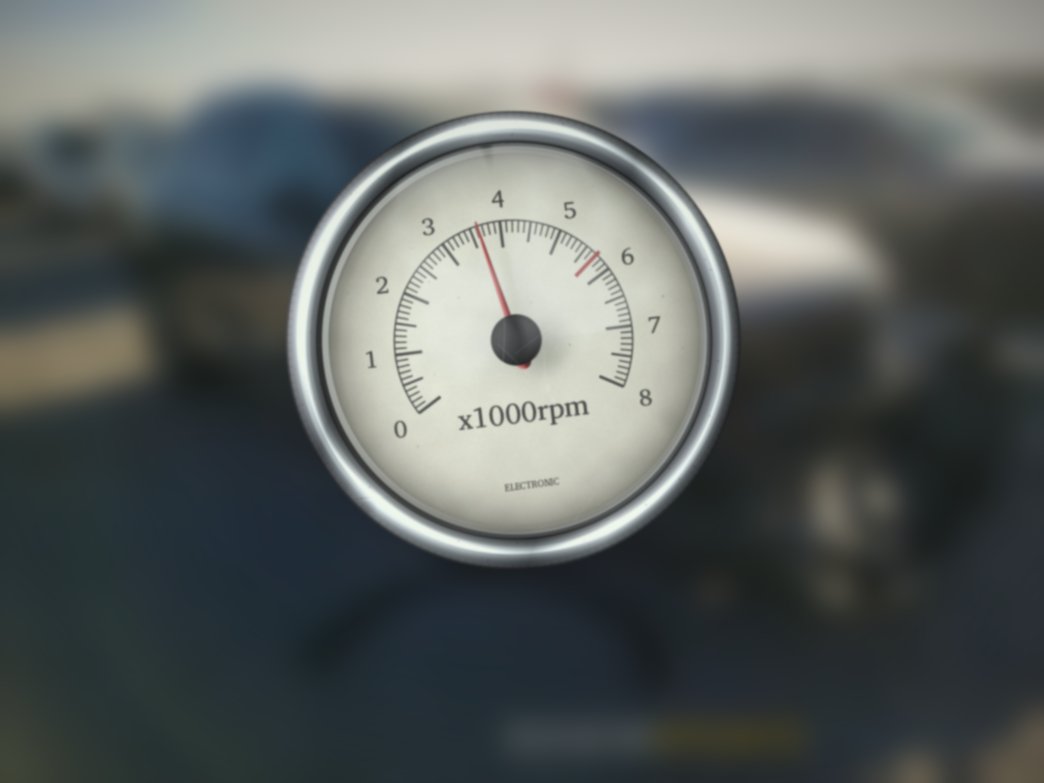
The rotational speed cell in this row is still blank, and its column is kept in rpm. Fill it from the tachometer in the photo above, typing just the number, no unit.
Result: 3600
